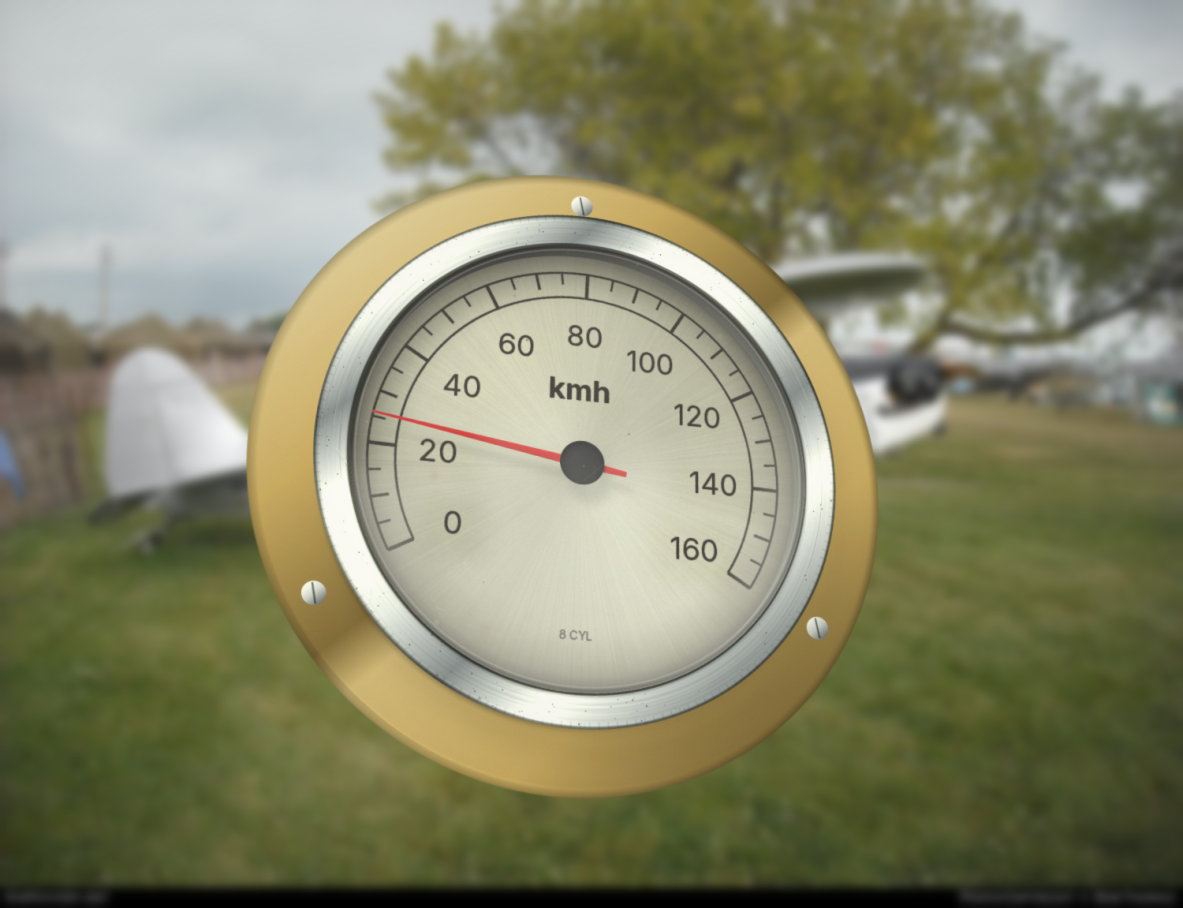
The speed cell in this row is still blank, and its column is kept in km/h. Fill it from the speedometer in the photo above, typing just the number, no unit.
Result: 25
